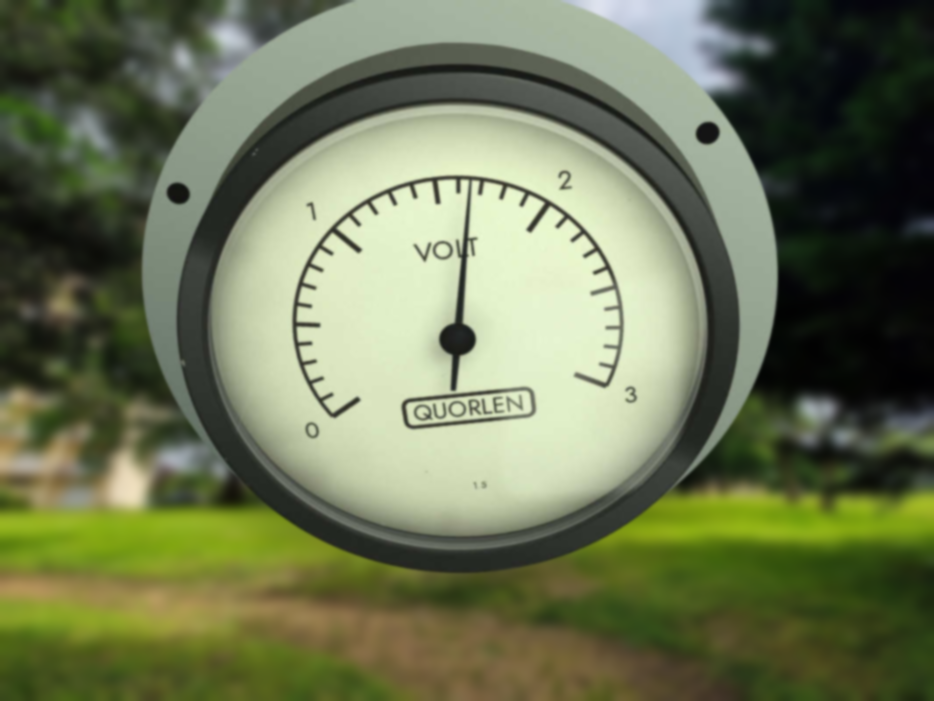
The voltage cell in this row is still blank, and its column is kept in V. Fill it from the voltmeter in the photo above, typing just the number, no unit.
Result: 1.65
